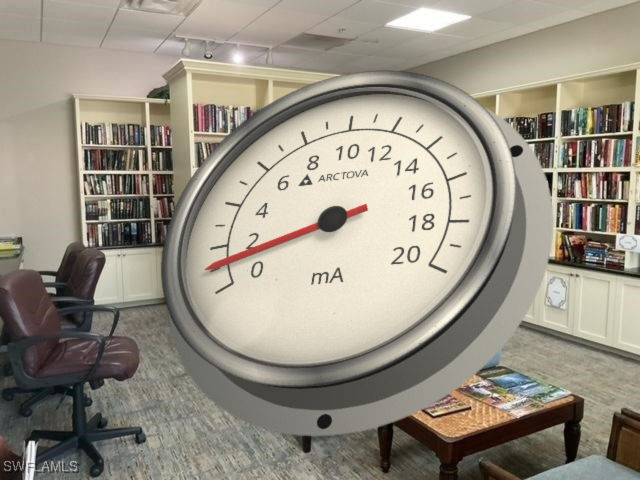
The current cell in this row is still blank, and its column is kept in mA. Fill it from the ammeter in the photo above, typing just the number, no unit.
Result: 1
